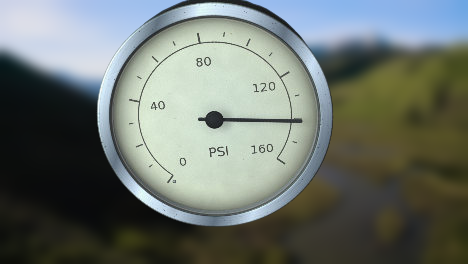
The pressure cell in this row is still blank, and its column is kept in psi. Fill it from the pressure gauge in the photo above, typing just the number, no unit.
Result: 140
